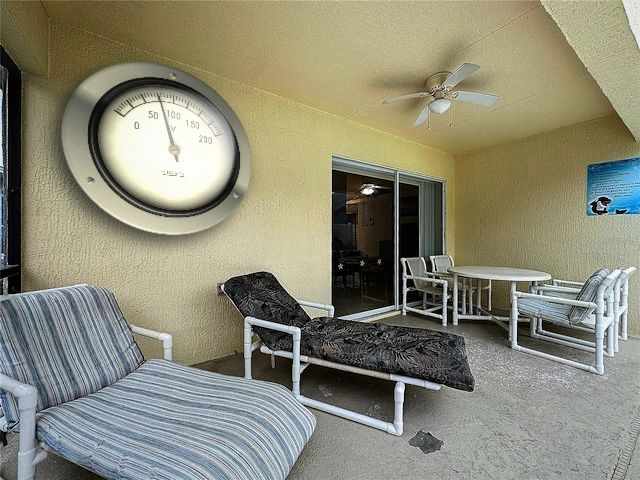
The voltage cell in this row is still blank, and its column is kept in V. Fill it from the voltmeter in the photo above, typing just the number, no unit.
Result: 75
